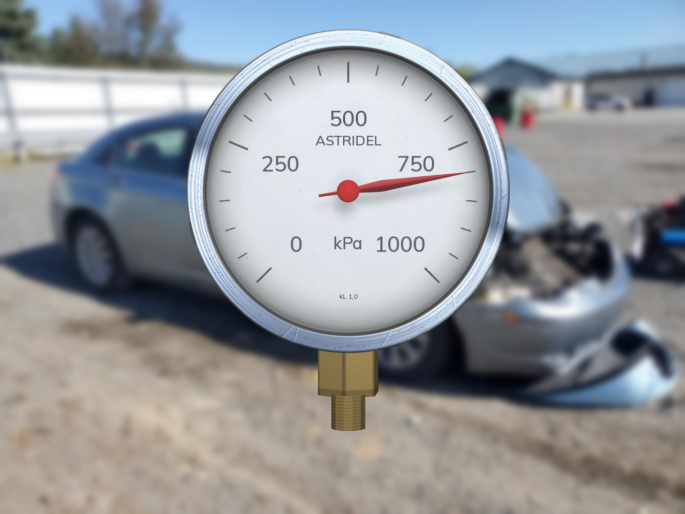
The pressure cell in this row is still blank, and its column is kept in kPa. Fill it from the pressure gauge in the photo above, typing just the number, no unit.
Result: 800
